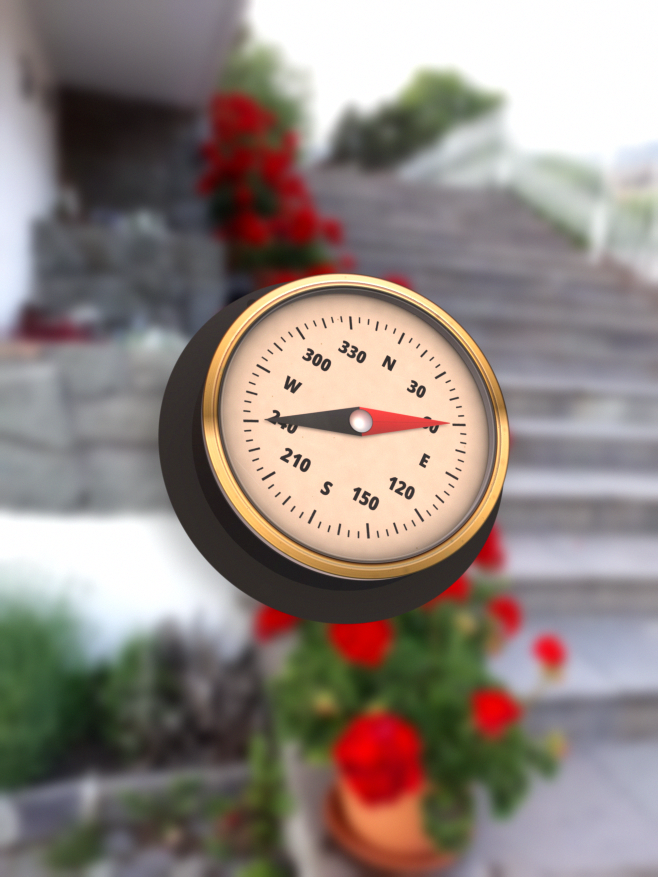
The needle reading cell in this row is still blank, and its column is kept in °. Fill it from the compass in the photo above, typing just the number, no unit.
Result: 60
